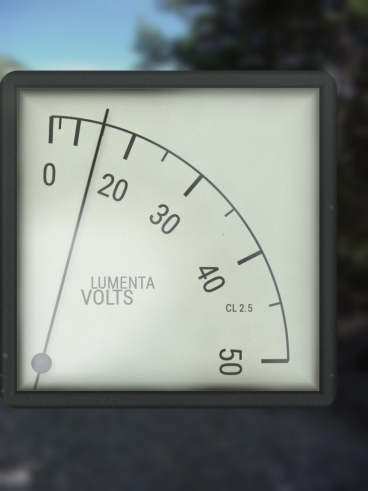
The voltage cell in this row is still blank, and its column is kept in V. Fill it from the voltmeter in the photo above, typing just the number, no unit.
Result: 15
